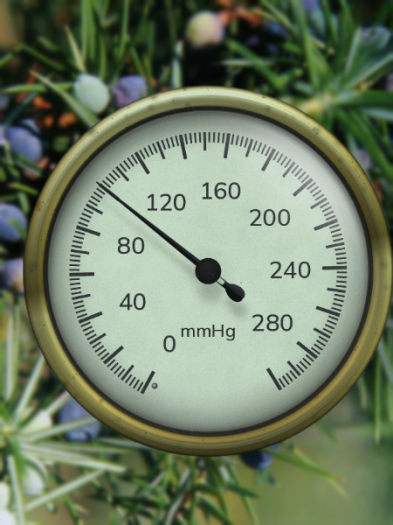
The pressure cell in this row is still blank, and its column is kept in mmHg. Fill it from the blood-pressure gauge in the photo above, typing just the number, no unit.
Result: 100
